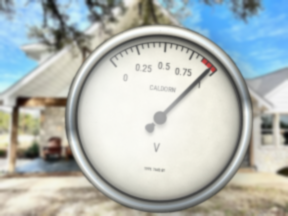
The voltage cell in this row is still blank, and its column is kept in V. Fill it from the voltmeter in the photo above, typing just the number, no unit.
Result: 0.95
